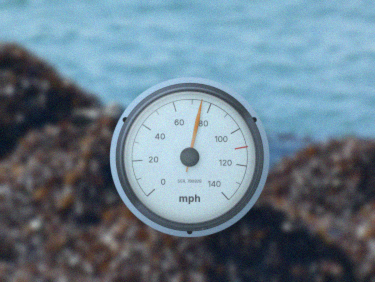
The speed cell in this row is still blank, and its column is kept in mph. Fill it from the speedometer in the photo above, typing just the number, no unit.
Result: 75
